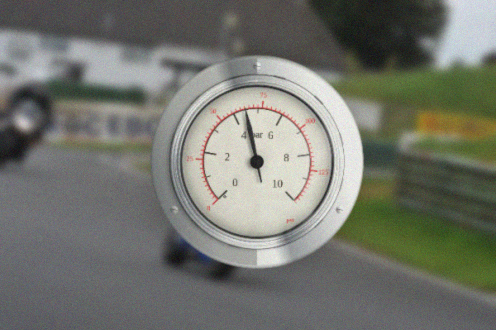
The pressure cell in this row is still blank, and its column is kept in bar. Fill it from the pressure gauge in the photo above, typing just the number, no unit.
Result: 4.5
